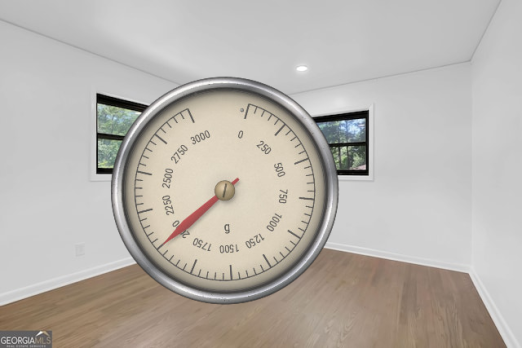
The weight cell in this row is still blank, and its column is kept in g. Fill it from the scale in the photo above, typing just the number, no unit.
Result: 2000
